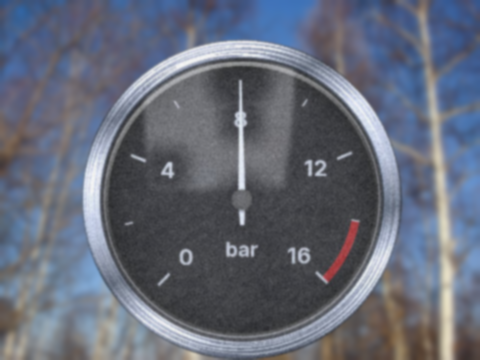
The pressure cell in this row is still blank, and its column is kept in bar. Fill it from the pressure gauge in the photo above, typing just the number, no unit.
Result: 8
